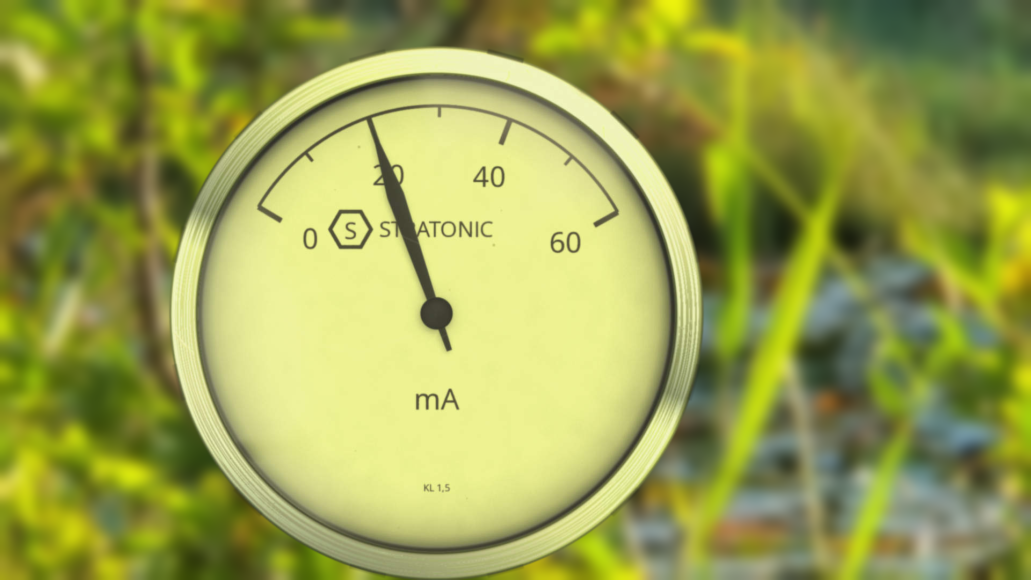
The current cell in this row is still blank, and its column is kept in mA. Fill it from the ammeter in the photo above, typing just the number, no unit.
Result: 20
